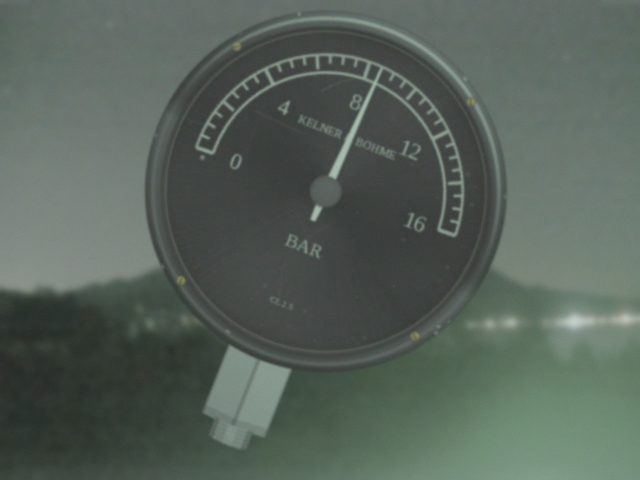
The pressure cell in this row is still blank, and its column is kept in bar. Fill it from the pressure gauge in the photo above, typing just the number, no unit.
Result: 8.5
